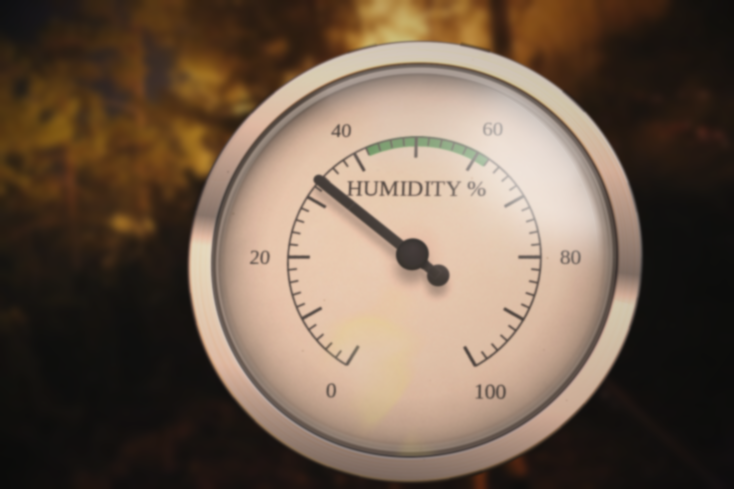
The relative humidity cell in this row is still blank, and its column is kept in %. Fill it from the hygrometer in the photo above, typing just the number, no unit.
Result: 33
